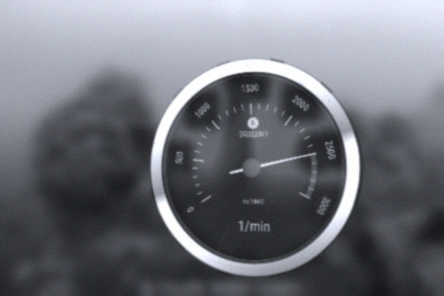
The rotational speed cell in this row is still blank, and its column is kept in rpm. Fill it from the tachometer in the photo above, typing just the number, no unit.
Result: 2500
